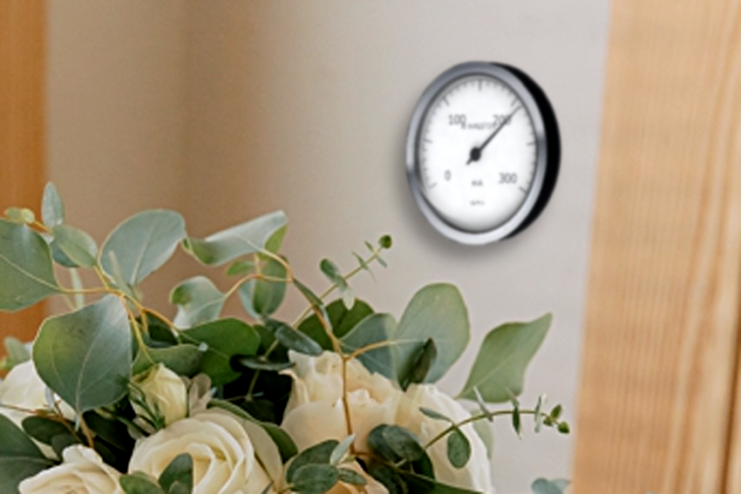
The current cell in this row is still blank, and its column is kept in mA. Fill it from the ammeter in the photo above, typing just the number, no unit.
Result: 210
